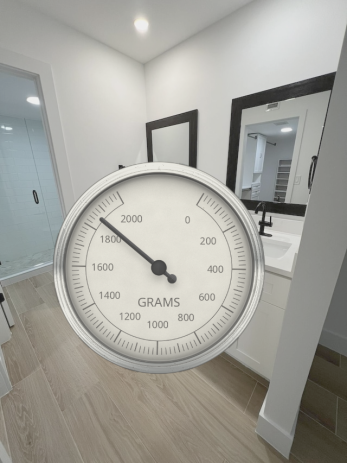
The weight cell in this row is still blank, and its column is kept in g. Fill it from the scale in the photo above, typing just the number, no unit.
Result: 1860
